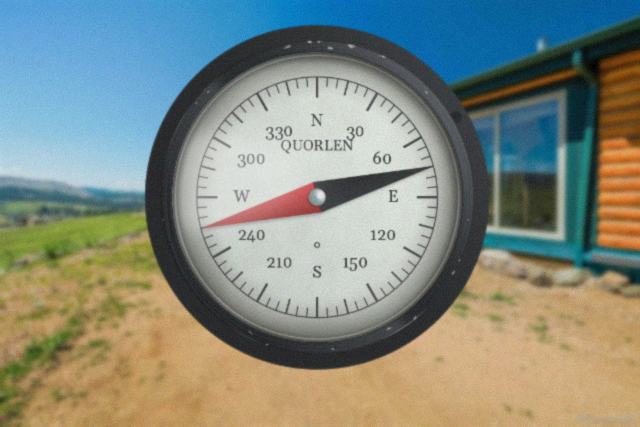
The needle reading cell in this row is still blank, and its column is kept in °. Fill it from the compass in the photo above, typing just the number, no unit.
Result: 255
